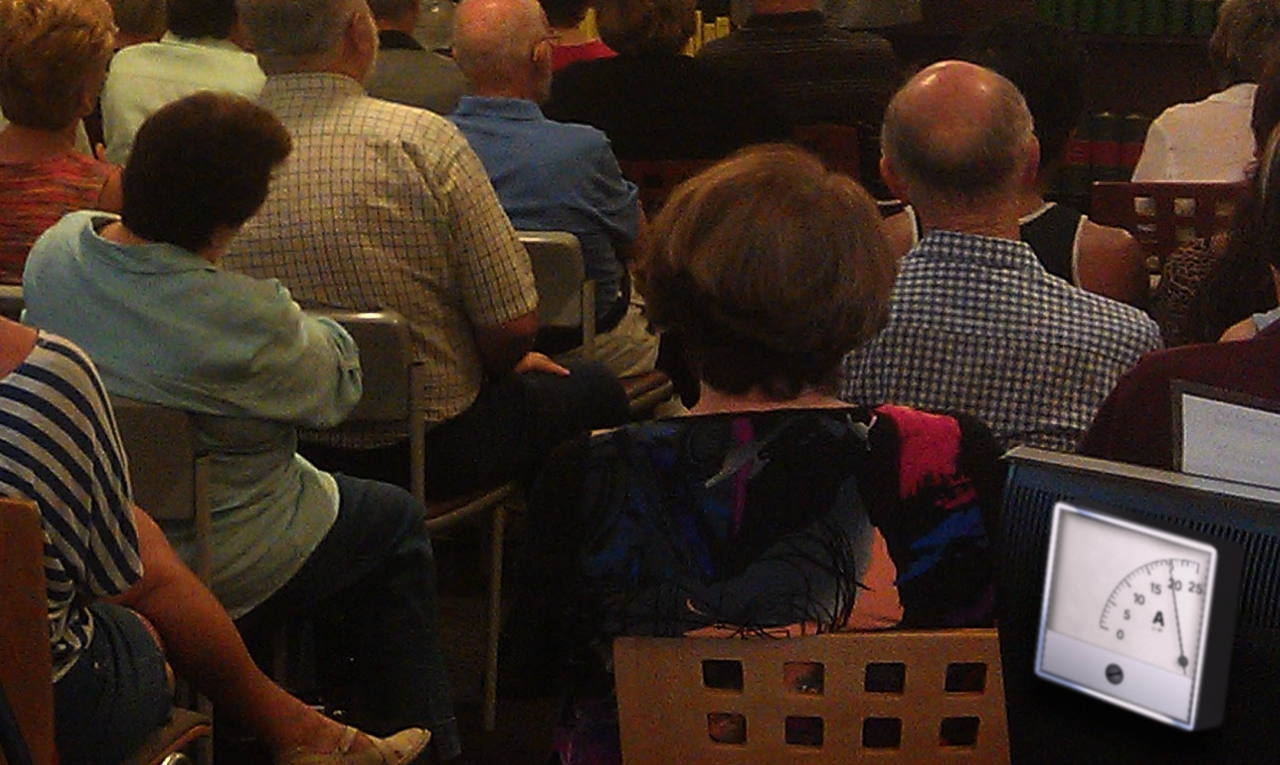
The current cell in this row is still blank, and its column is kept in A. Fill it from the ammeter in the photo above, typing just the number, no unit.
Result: 20
